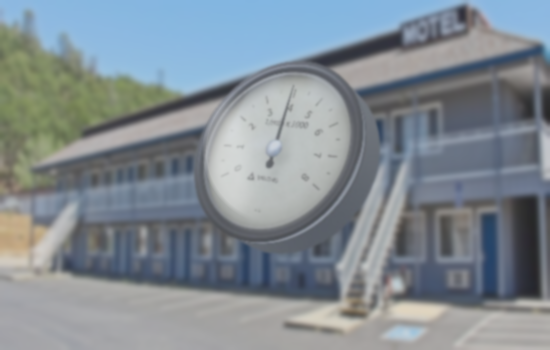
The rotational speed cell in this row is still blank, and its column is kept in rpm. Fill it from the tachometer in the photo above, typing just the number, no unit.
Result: 4000
